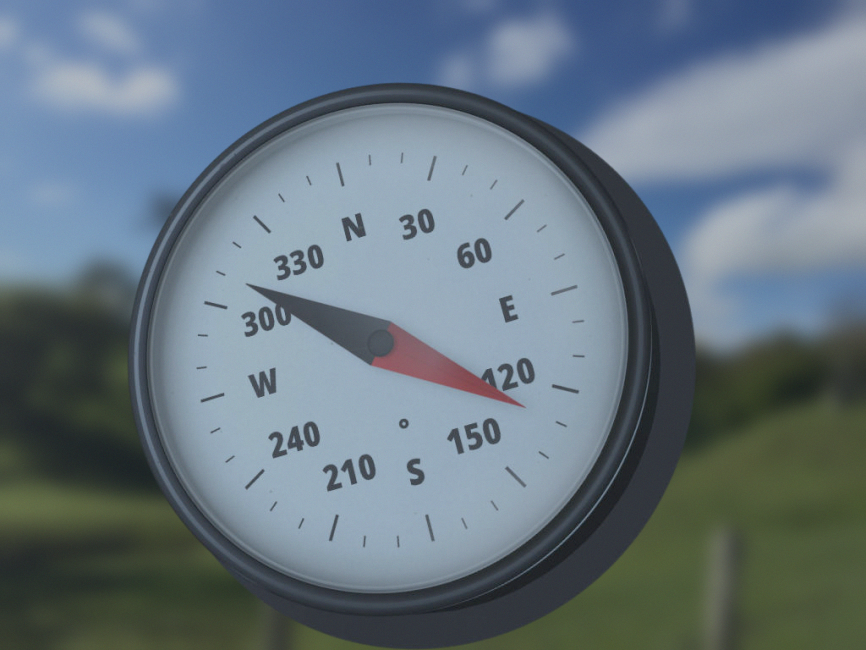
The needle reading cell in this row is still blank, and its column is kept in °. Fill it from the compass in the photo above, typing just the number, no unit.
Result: 130
